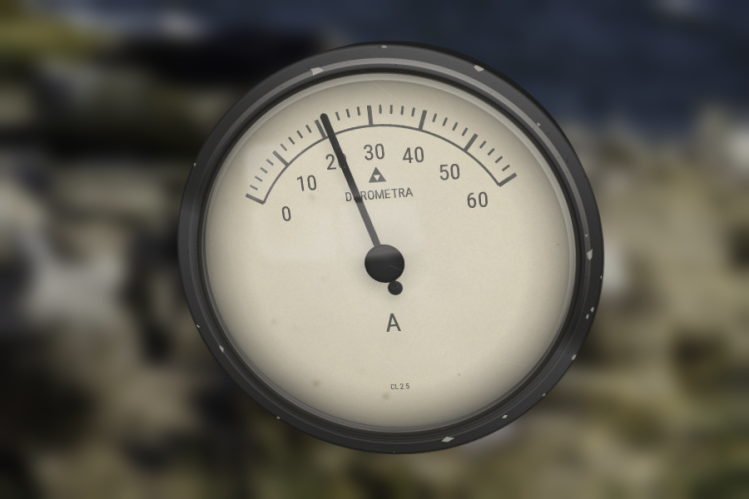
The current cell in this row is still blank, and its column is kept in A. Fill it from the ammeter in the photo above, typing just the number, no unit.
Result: 22
